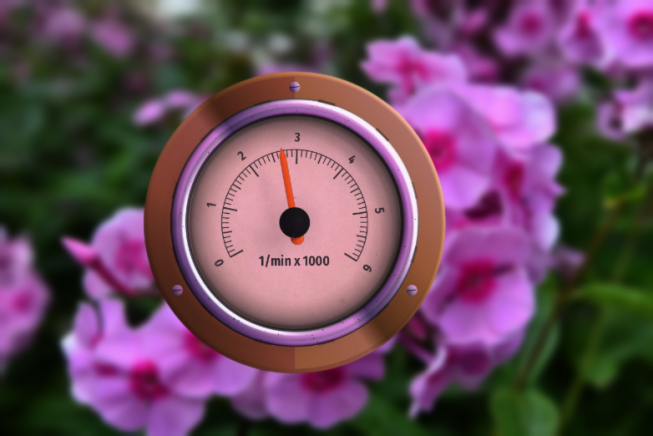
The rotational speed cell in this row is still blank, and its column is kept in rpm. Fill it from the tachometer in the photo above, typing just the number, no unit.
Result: 2700
